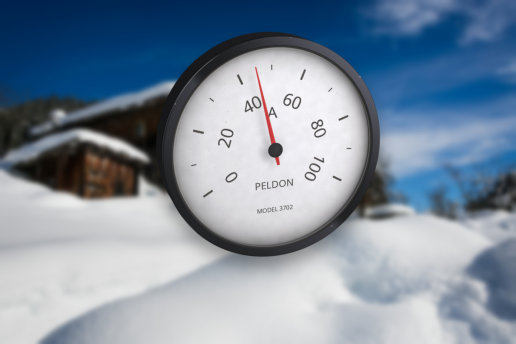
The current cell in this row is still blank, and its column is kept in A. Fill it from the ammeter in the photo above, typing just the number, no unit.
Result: 45
